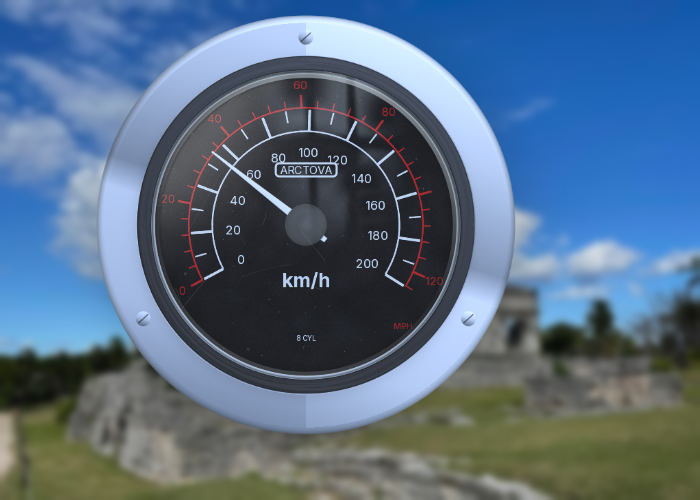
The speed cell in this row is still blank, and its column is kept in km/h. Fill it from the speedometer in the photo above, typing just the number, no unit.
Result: 55
